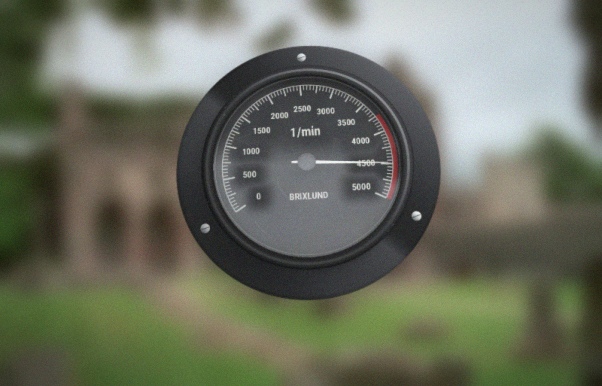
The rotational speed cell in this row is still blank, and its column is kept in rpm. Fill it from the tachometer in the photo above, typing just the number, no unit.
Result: 4500
